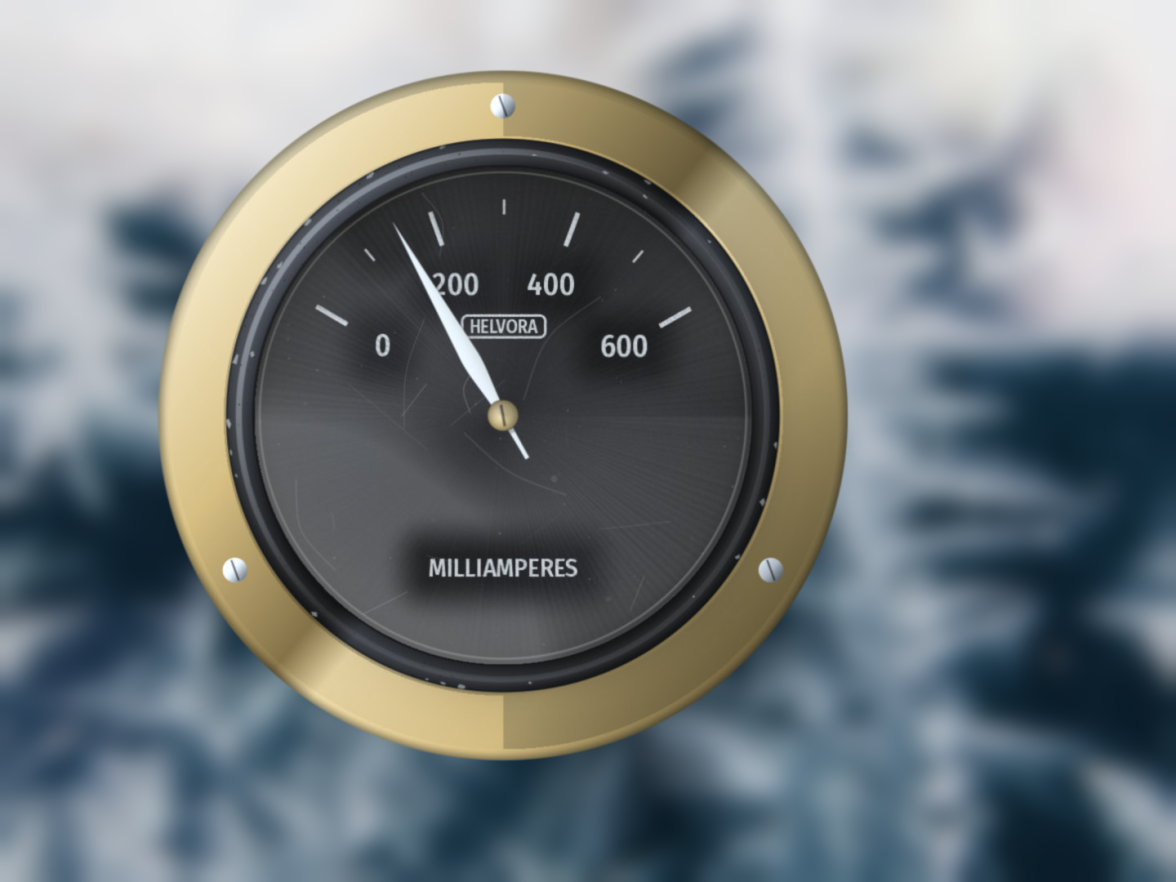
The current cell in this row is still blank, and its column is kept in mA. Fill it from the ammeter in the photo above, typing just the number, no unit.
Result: 150
